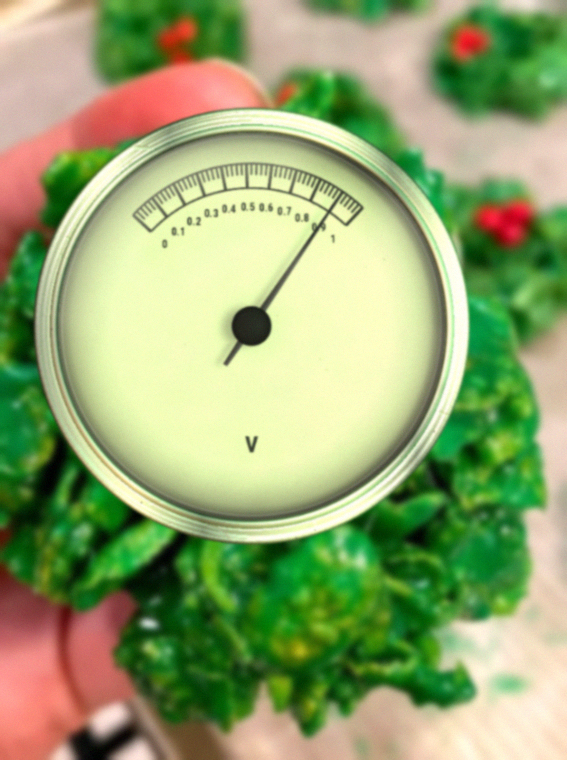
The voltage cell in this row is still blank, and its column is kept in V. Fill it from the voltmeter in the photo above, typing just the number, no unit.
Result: 0.9
